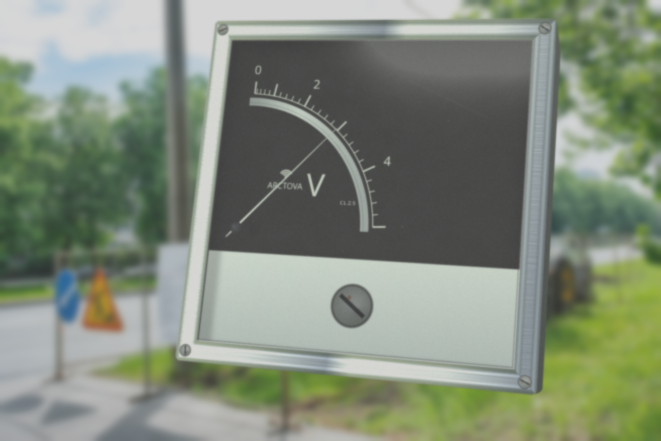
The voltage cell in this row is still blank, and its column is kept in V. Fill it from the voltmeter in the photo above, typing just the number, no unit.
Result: 3
